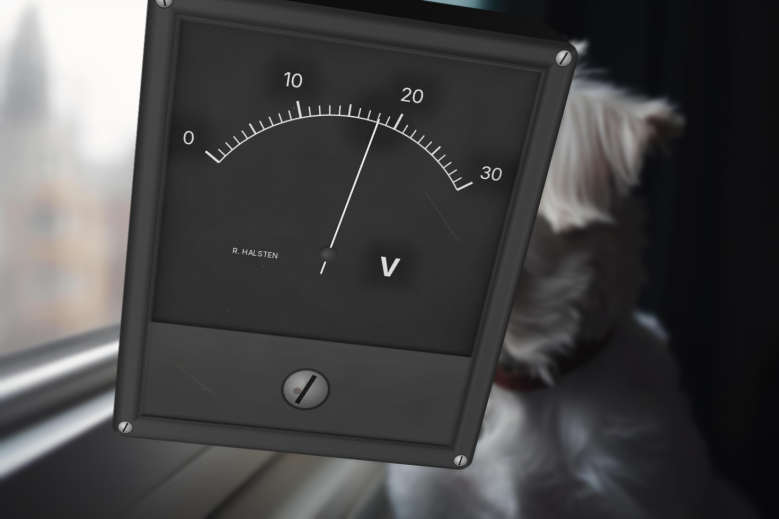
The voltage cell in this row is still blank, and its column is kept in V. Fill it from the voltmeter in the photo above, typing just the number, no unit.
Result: 18
